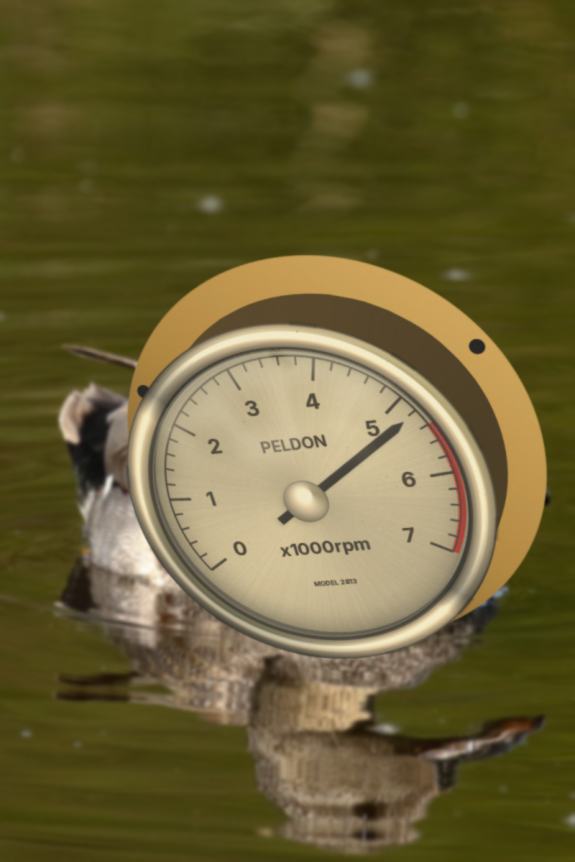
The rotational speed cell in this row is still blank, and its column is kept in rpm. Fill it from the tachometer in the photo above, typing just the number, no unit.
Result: 5200
